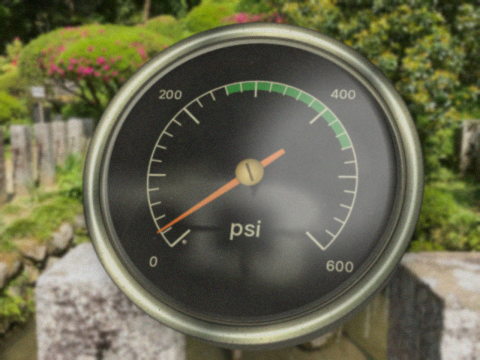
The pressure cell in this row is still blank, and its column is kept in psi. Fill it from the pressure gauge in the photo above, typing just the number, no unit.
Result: 20
